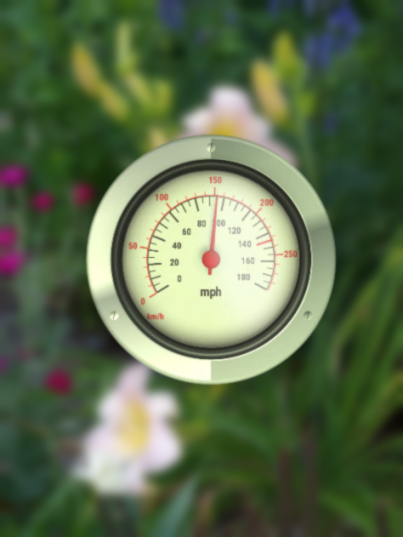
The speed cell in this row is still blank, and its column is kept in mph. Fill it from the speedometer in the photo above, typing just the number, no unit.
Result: 95
